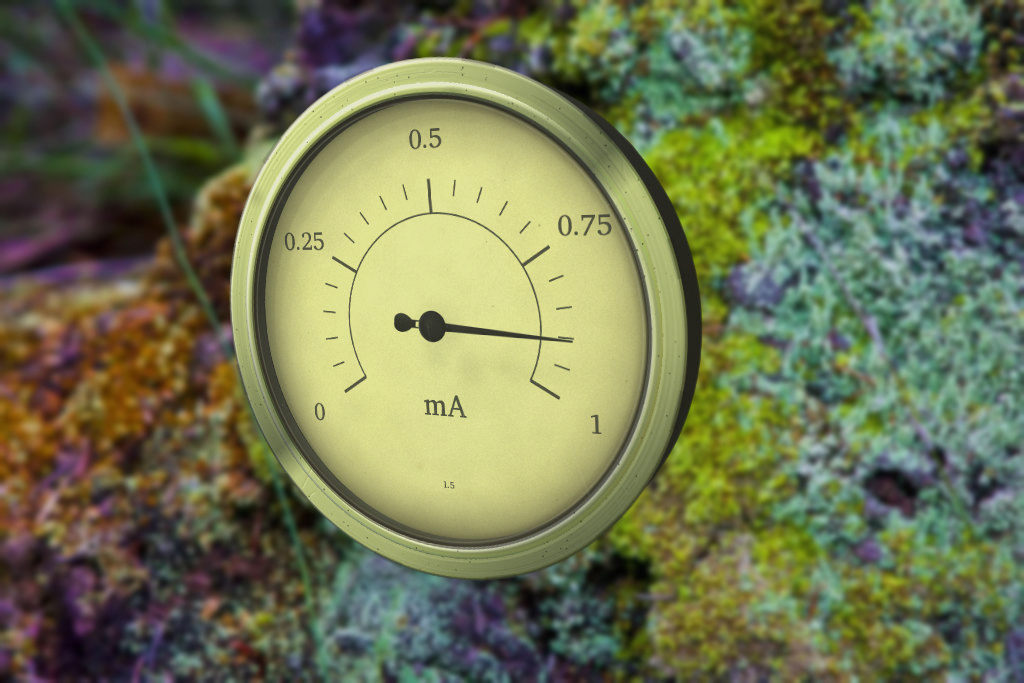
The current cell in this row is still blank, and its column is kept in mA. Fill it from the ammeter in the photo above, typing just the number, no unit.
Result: 0.9
